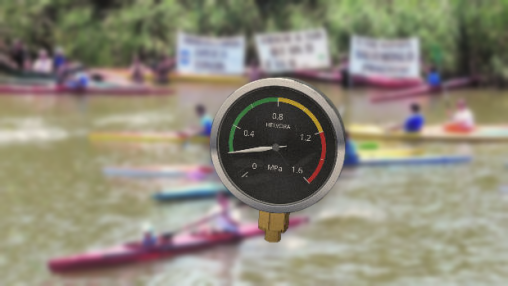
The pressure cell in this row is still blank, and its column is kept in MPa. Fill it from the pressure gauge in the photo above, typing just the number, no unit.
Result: 0.2
